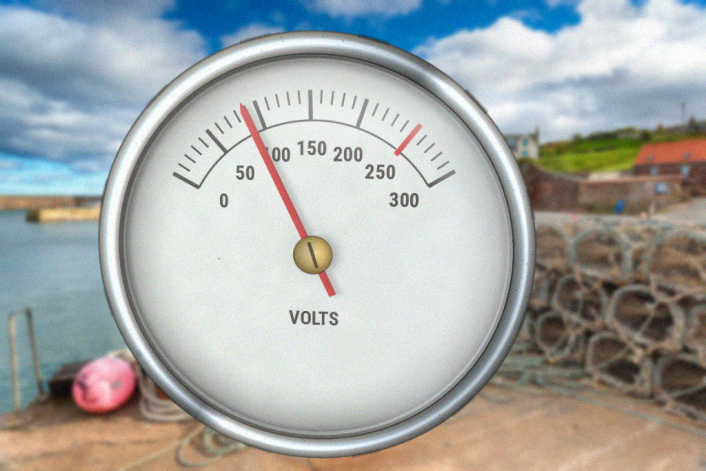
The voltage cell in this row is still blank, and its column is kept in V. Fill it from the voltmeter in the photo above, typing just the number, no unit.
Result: 90
